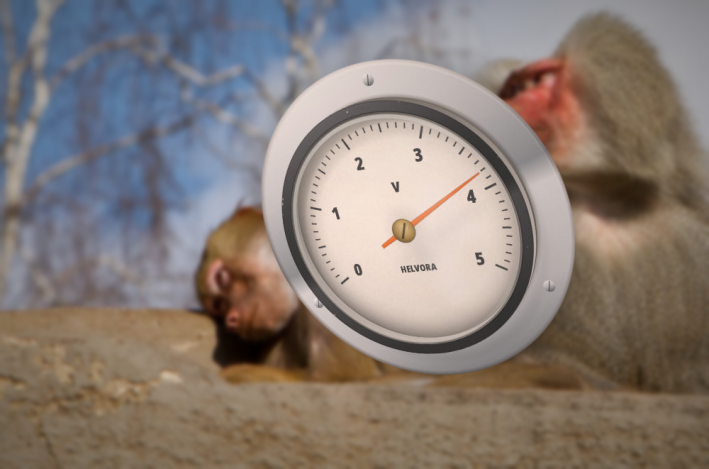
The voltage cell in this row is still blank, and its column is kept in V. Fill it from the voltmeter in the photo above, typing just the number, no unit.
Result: 3.8
